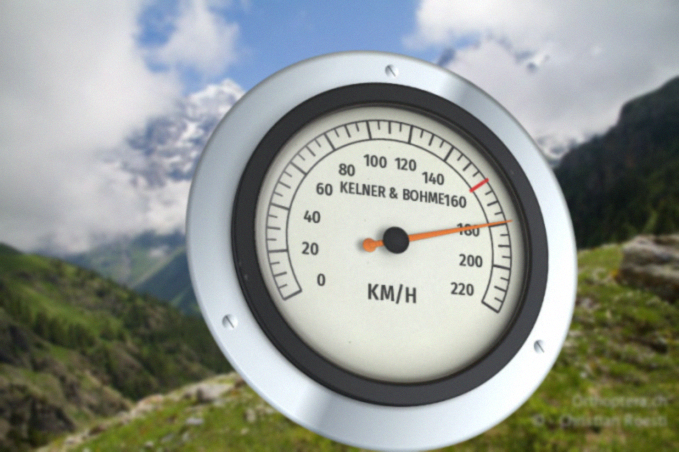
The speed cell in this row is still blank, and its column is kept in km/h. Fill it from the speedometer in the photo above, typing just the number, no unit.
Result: 180
